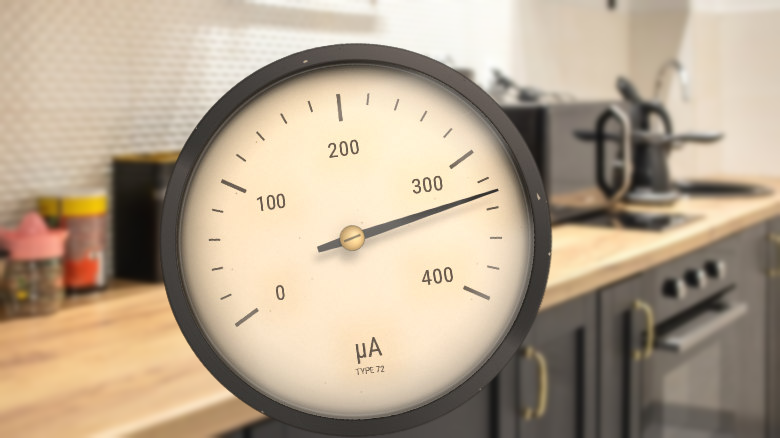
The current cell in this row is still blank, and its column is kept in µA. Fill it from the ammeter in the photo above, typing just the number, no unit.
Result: 330
